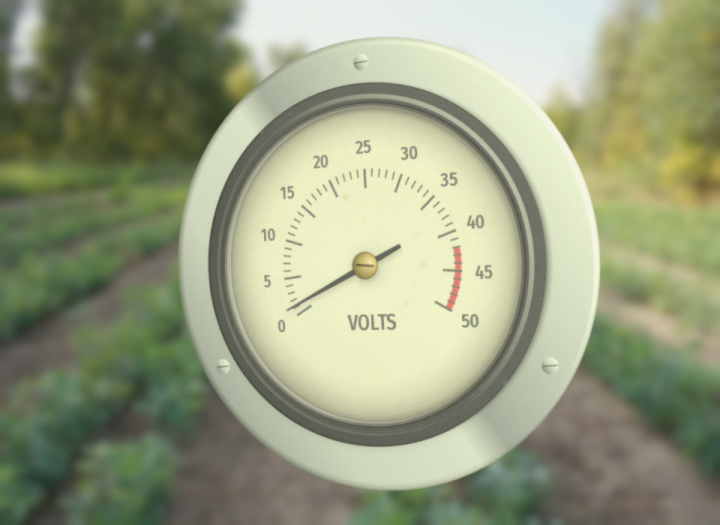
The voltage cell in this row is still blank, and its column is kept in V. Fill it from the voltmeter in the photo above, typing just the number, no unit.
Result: 1
